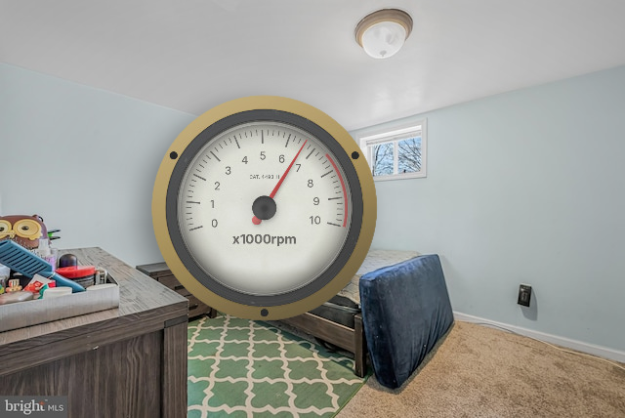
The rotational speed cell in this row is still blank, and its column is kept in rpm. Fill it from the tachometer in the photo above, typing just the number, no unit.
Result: 6600
